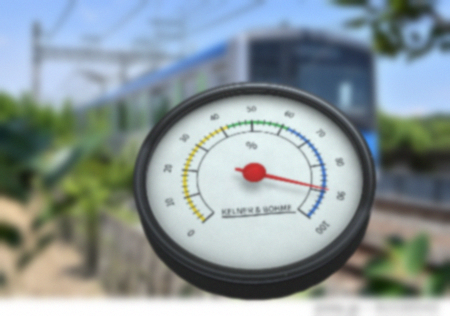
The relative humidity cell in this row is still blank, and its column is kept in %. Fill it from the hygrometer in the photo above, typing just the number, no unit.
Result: 90
